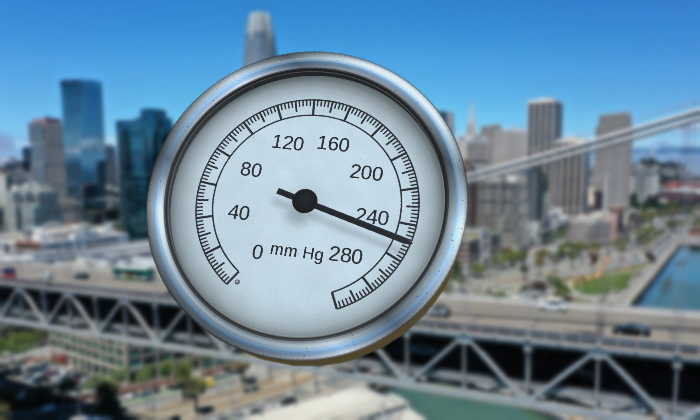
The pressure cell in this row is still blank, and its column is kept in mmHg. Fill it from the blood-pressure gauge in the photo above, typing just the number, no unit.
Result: 250
